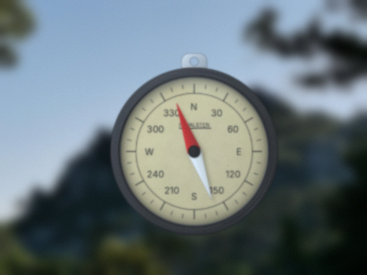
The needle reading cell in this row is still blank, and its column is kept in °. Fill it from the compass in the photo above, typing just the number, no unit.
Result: 340
